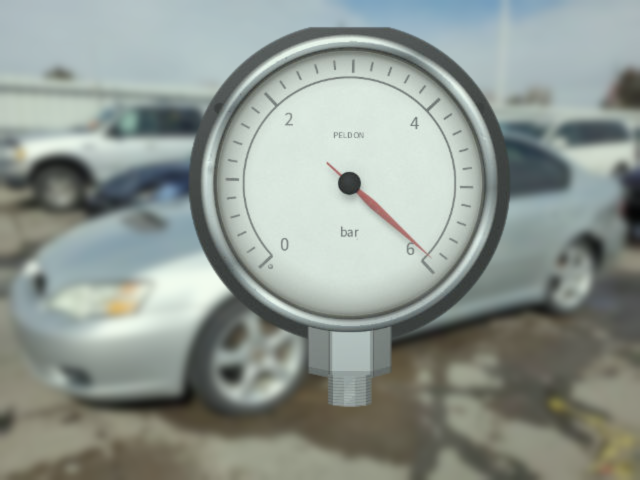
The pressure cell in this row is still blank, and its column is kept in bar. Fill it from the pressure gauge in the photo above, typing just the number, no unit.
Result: 5.9
